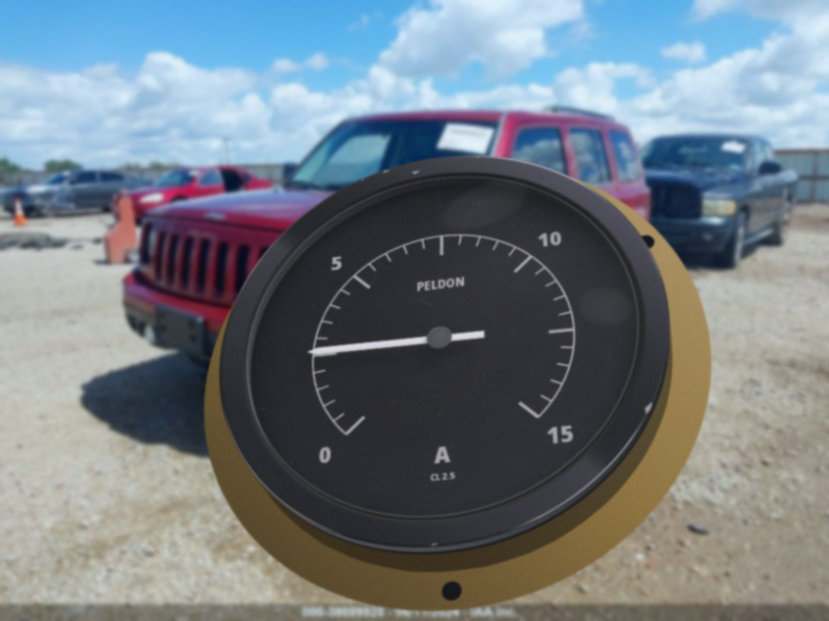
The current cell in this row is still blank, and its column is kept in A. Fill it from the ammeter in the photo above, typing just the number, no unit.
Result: 2.5
